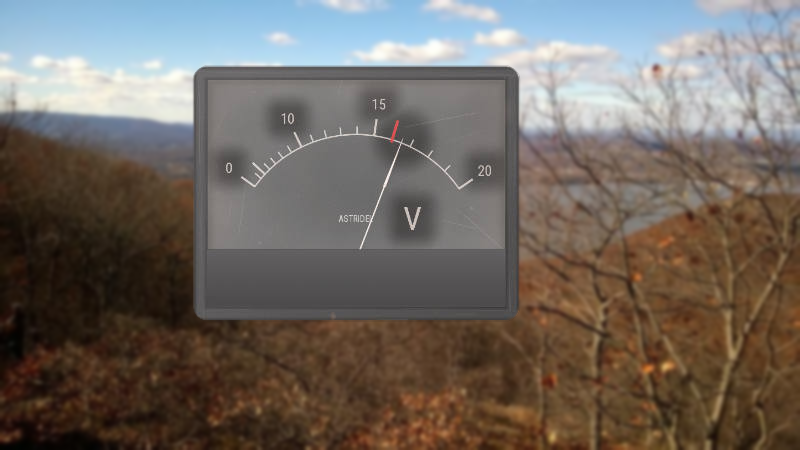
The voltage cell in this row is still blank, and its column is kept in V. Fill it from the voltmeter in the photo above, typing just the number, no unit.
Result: 16.5
